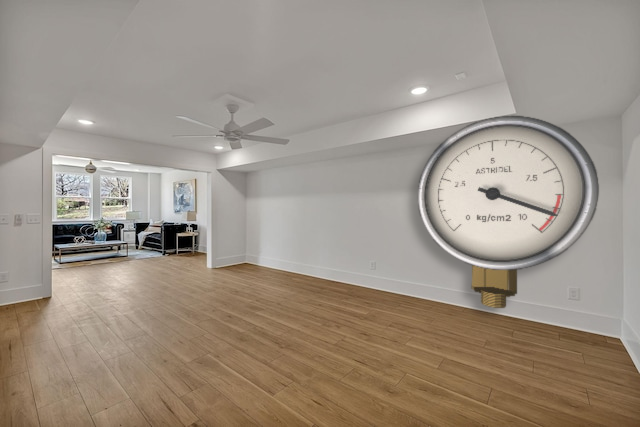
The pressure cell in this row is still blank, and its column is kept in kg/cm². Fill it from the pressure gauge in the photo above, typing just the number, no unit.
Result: 9.25
